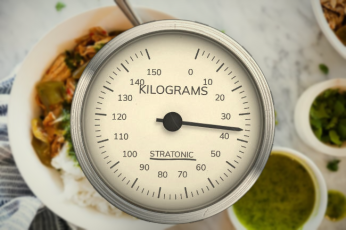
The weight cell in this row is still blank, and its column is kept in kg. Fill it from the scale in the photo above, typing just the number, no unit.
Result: 36
